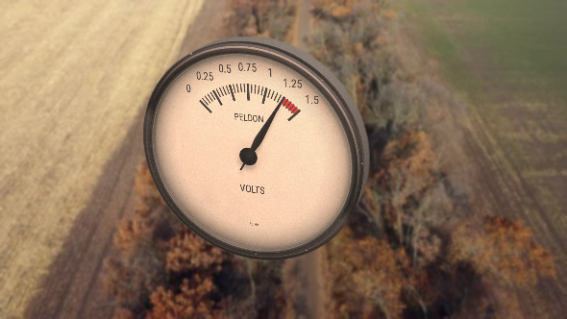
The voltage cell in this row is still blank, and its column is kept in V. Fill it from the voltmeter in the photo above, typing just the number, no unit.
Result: 1.25
